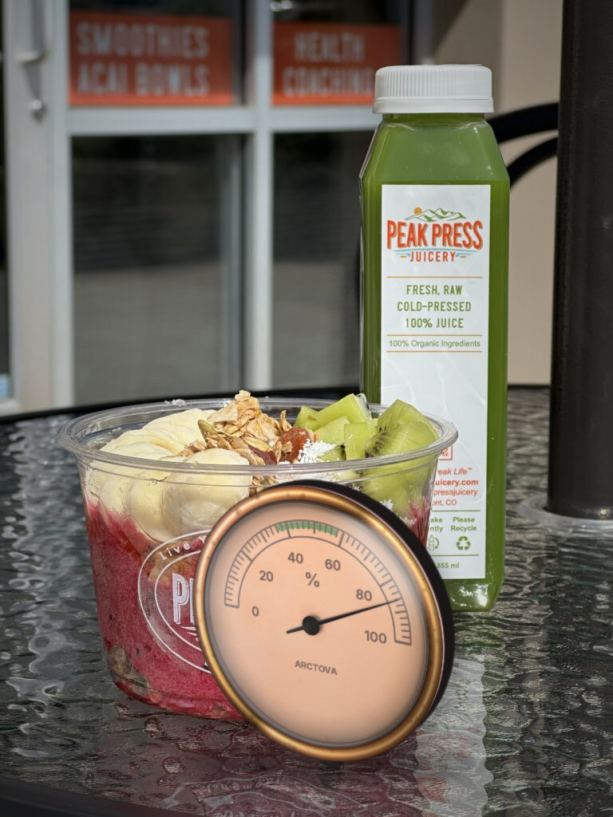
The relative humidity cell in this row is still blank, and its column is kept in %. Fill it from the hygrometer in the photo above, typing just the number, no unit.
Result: 86
